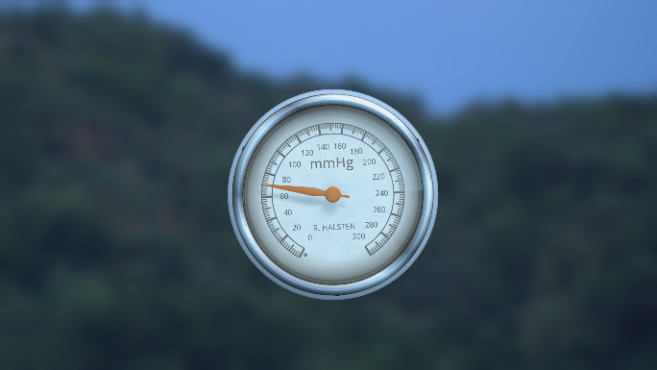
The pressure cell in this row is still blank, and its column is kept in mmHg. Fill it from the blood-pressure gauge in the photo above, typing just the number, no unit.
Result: 70
